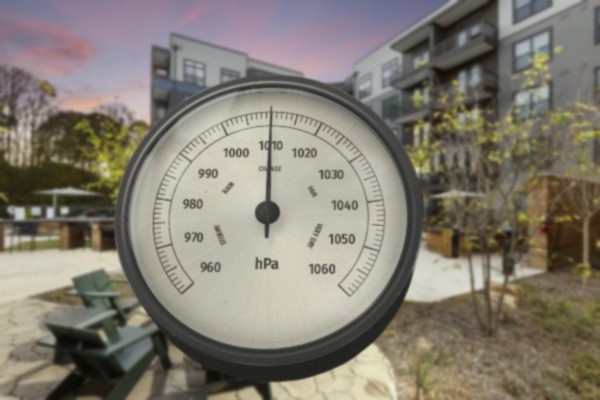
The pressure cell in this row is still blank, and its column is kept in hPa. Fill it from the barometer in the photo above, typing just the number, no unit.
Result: 1010
